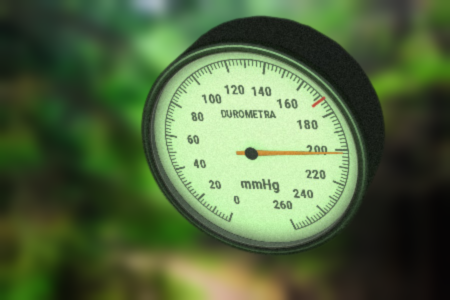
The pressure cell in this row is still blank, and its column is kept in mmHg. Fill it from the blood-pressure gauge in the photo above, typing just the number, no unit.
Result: 200
